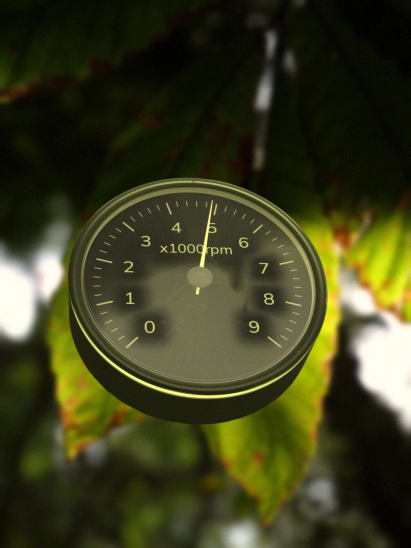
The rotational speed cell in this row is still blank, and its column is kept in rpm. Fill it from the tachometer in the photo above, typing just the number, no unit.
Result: 4900
